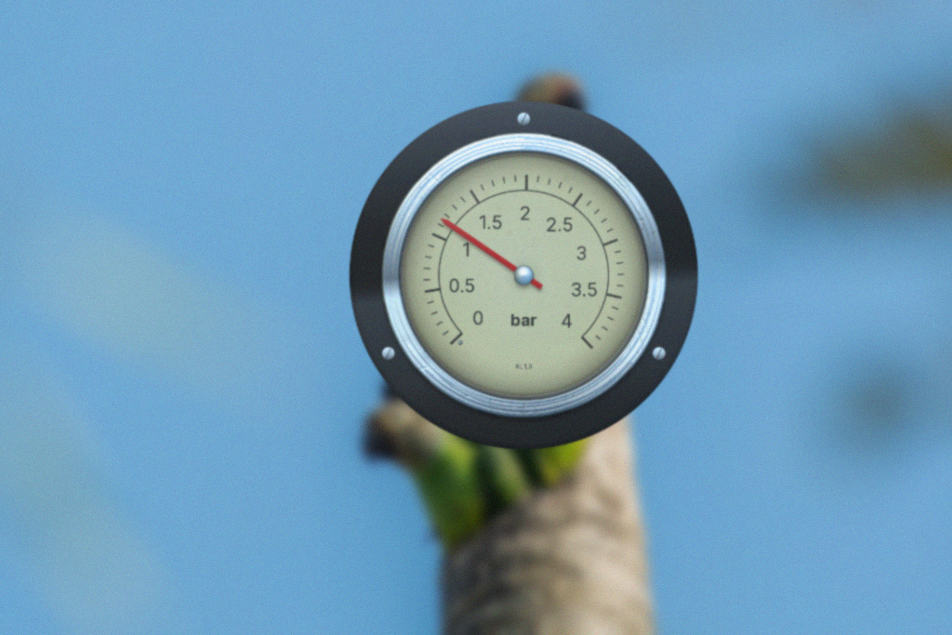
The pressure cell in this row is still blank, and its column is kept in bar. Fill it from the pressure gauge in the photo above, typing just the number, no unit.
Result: 1.15
